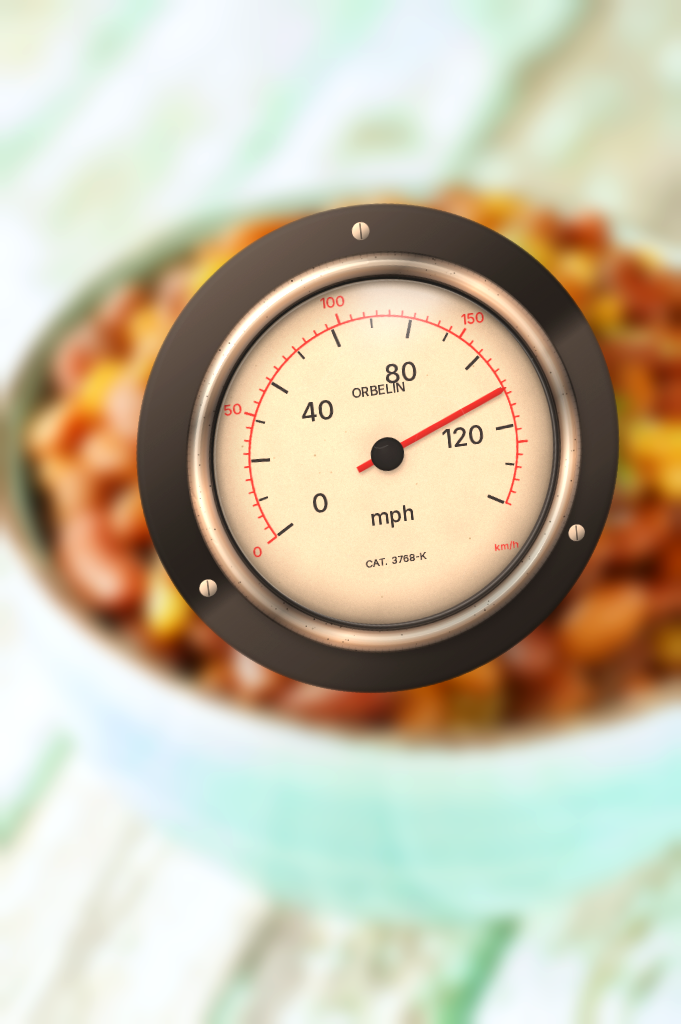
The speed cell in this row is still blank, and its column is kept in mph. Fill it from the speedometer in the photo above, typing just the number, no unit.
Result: 110
